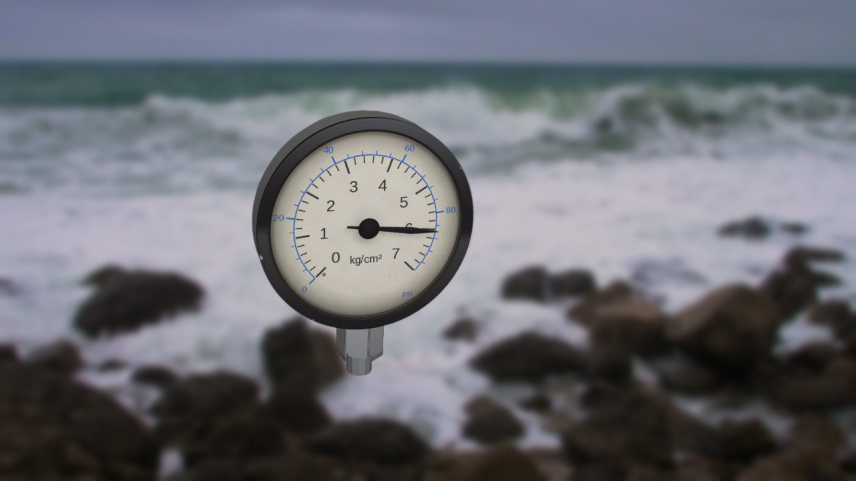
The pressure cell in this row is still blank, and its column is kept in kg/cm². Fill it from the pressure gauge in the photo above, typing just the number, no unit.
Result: 6
